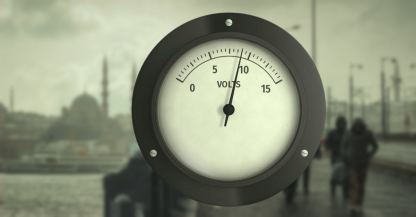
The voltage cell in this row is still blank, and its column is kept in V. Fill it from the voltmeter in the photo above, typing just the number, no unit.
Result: 9
